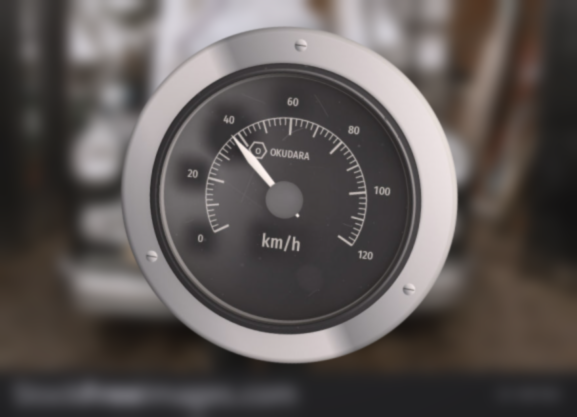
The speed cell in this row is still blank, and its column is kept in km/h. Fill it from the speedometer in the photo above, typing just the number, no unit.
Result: 38
